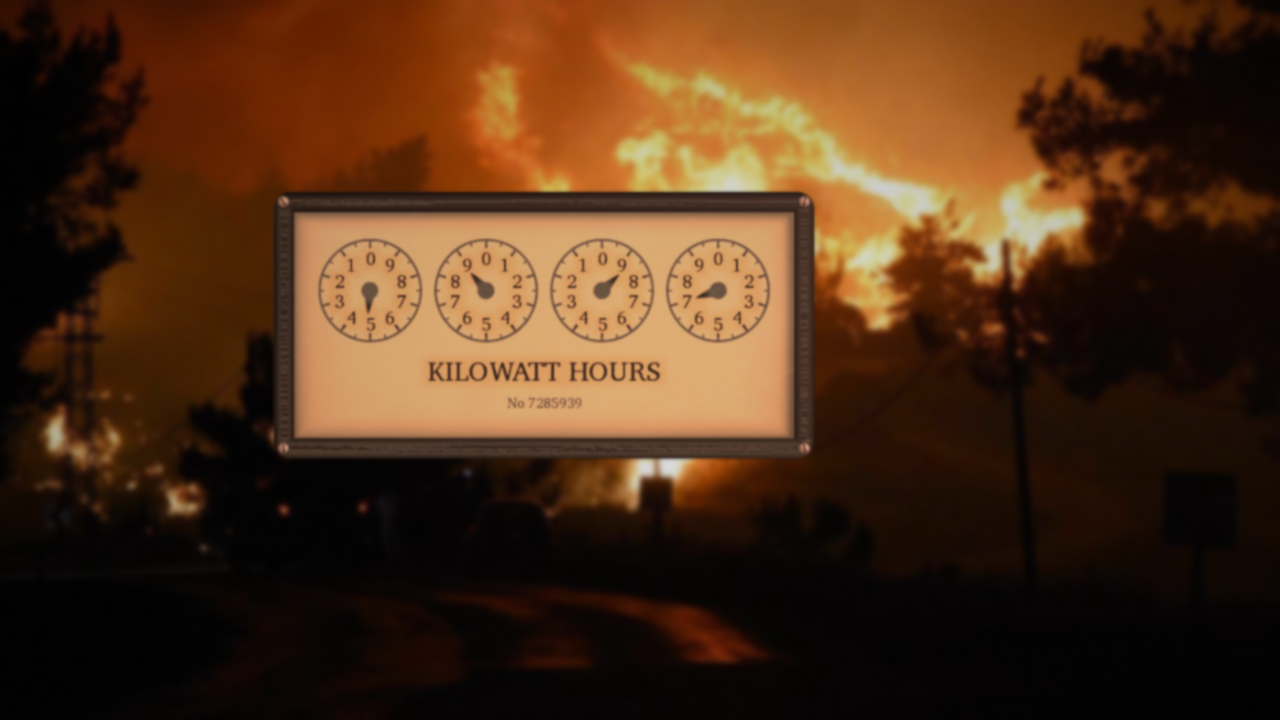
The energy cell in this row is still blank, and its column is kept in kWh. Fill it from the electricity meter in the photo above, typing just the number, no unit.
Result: 4887
